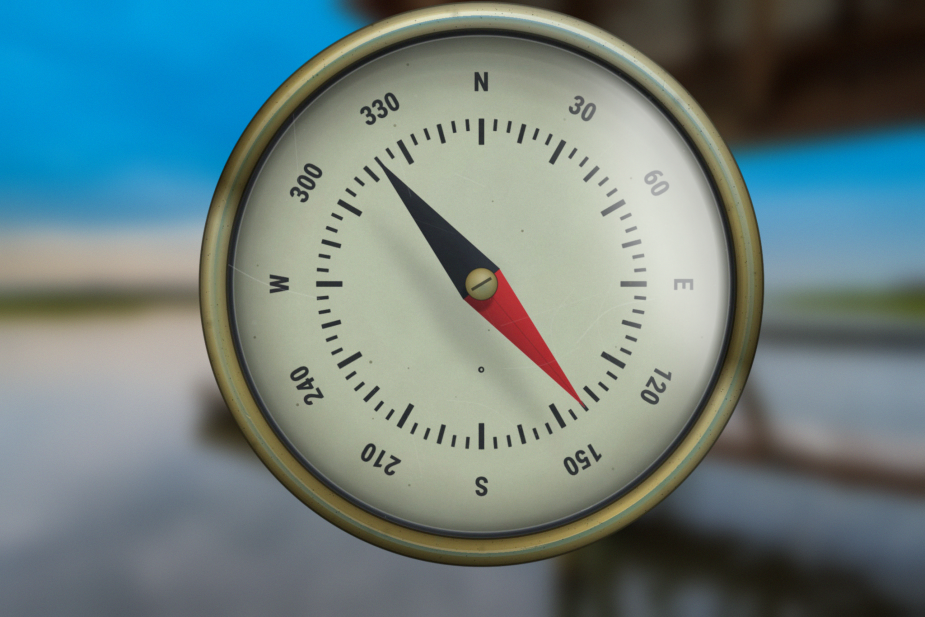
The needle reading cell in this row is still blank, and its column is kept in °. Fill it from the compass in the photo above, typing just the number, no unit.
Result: 140
